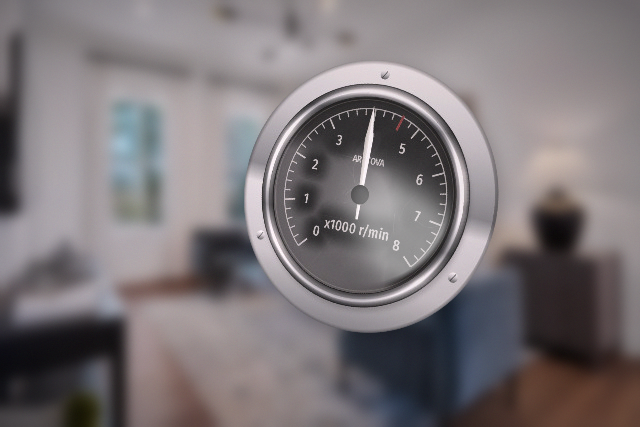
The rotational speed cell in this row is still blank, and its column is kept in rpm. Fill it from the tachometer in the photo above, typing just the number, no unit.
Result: 4000
